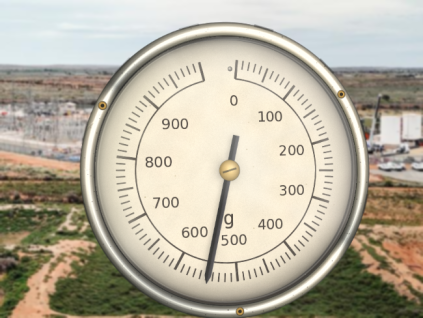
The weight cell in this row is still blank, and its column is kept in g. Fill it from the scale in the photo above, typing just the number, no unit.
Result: 550
